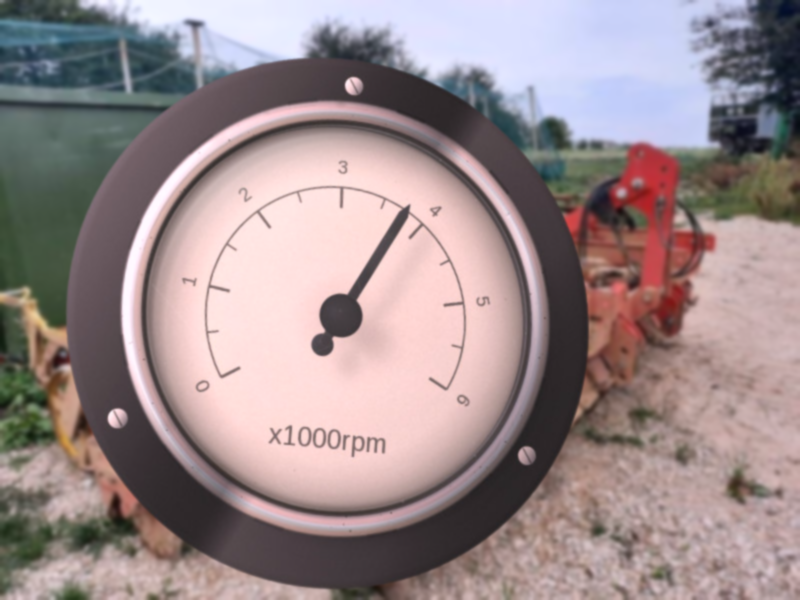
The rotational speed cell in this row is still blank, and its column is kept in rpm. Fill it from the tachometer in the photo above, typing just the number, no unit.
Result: 3750
